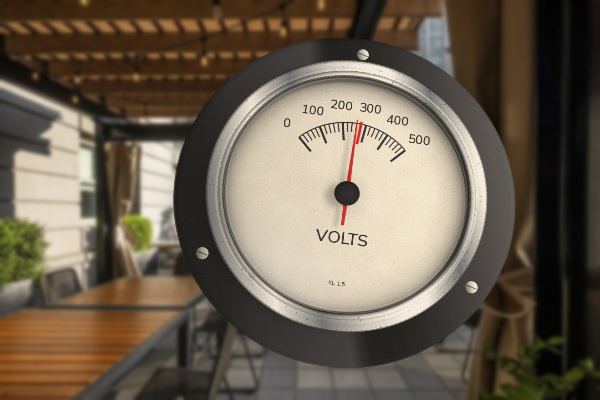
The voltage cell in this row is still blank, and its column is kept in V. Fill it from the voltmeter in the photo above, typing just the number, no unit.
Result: 260
